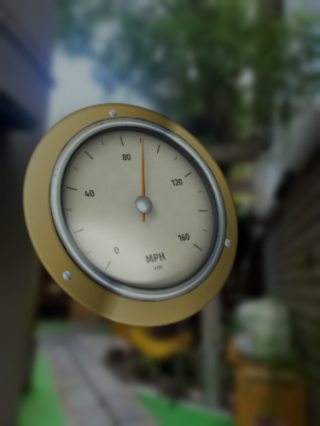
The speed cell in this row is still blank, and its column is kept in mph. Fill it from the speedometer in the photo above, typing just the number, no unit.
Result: 90
